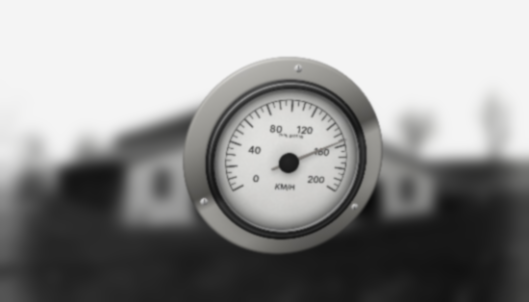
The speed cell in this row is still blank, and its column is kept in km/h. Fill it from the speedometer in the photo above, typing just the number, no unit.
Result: 155
